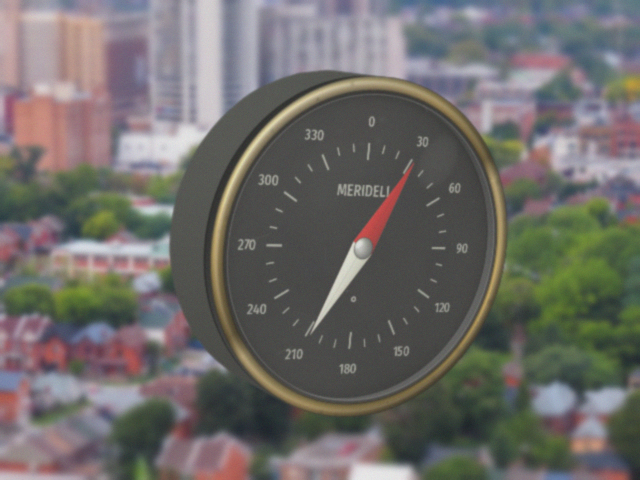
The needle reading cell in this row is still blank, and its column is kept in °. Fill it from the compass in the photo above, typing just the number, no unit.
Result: 30
